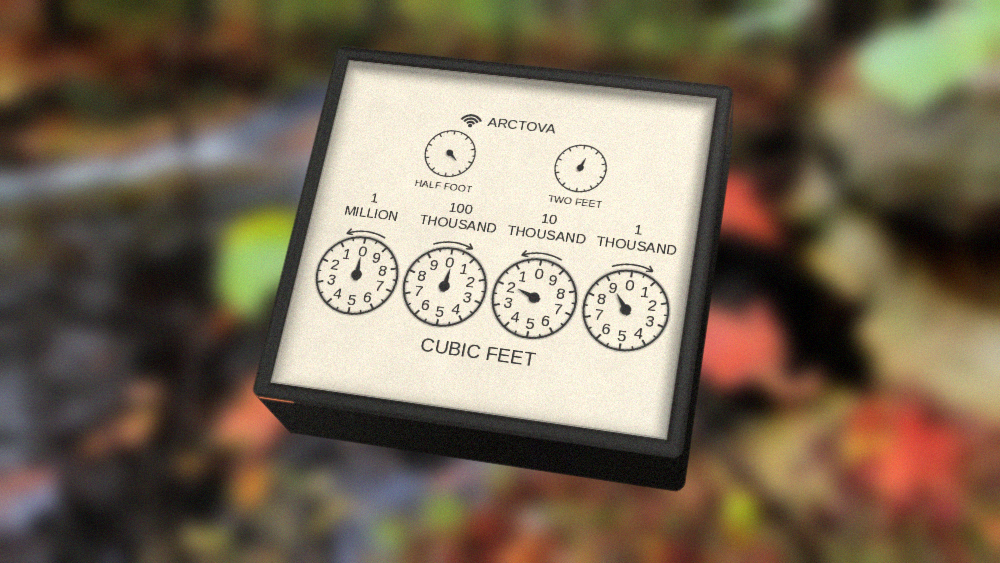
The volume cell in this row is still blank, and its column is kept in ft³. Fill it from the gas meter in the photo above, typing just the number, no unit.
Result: 1900
